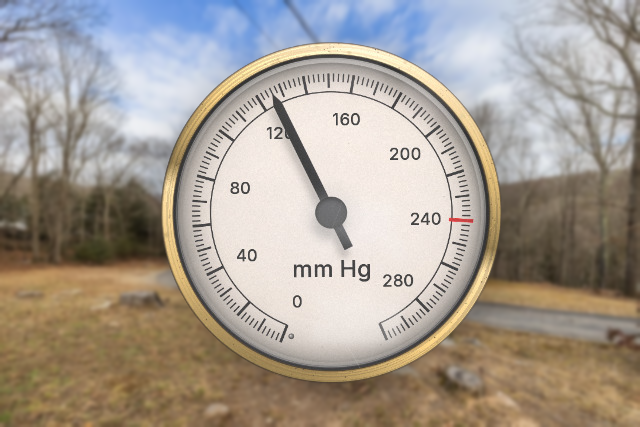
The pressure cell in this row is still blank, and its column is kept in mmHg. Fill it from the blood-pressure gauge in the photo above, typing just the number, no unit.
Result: 126
